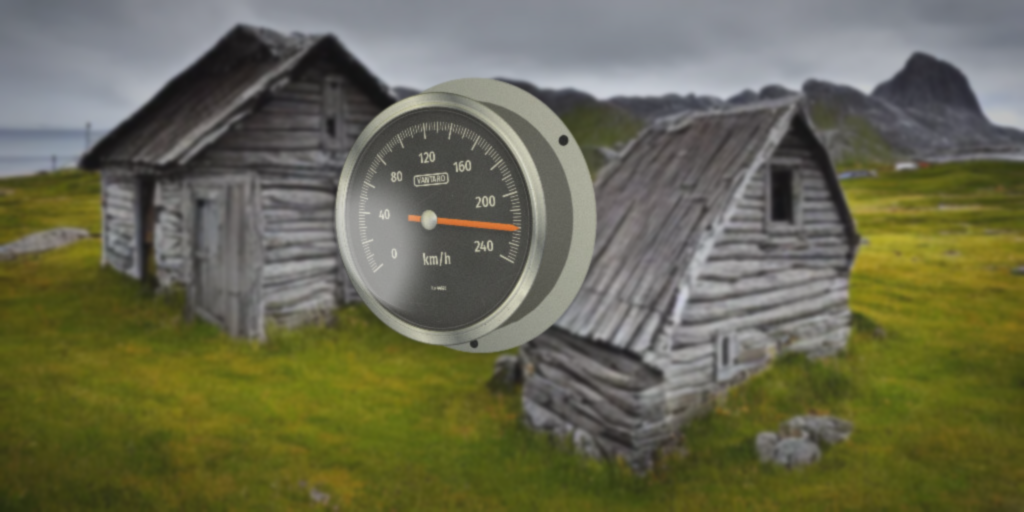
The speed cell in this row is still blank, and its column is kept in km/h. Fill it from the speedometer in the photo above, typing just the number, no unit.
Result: 220
